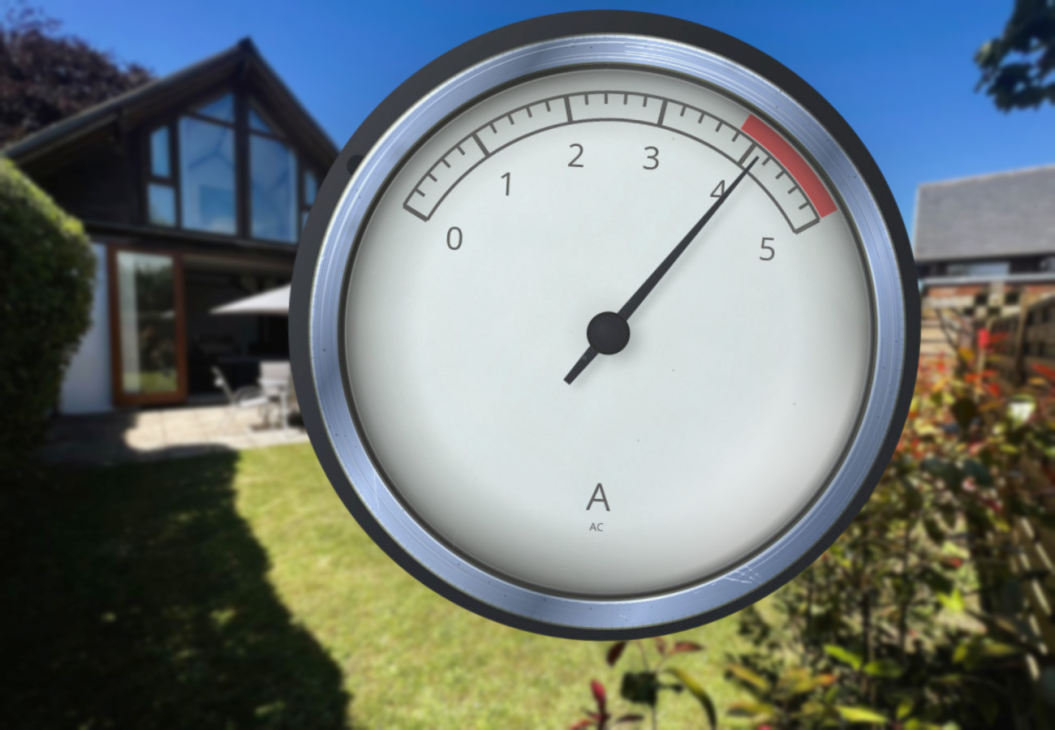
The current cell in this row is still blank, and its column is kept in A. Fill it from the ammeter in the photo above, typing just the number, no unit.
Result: 4.1
